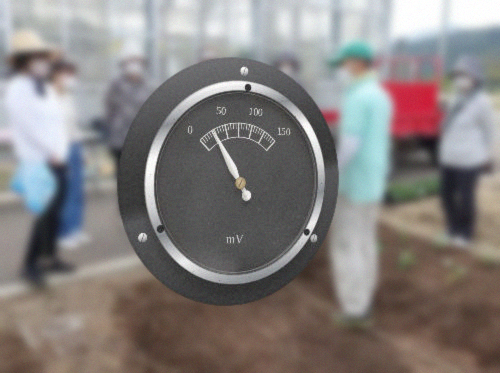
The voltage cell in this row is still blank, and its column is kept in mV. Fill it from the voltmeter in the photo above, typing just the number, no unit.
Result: 25
